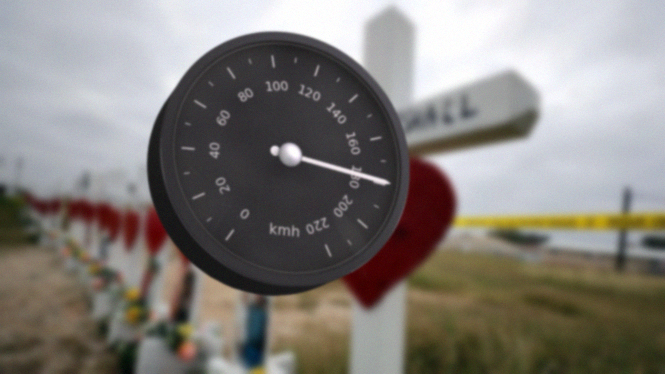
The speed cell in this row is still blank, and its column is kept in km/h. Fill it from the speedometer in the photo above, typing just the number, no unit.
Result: 180
